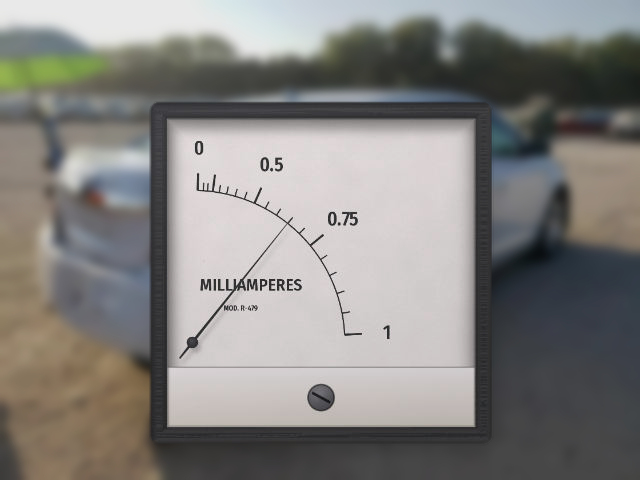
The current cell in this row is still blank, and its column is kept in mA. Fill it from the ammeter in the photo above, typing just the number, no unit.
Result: 0.65
